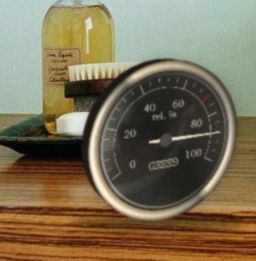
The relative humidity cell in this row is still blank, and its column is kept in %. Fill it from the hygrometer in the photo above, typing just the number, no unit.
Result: 88
